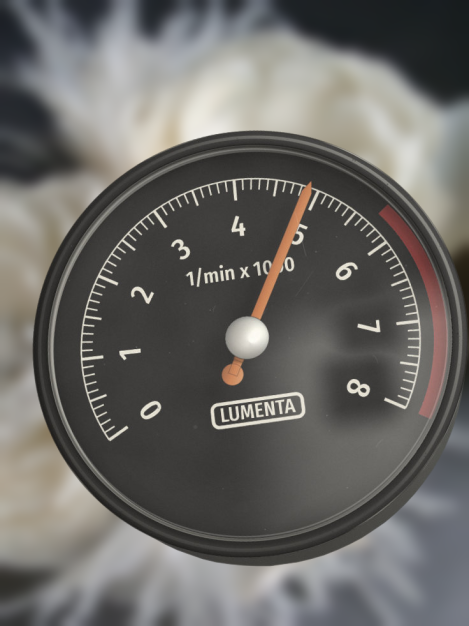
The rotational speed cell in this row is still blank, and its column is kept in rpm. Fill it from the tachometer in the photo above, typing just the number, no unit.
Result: 4900
